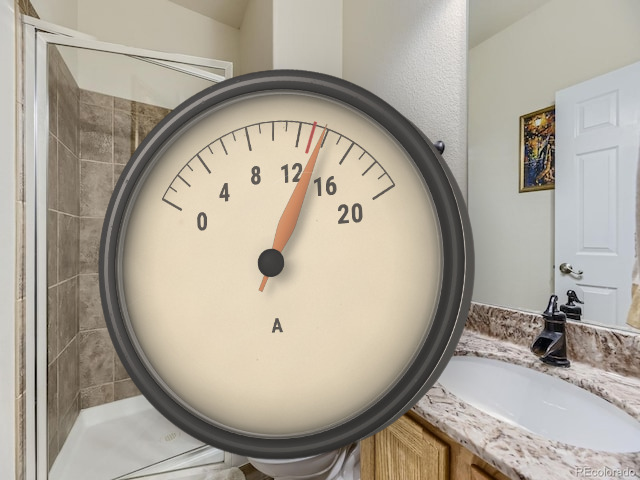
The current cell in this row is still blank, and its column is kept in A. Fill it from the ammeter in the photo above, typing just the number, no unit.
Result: 14
